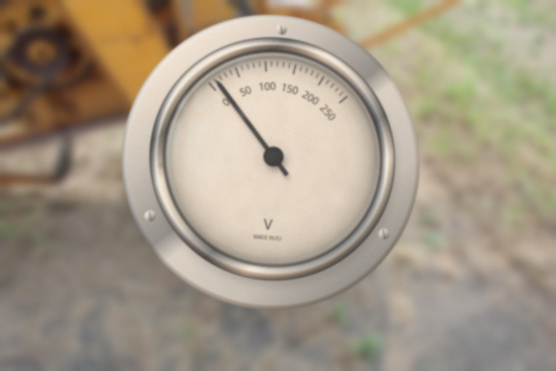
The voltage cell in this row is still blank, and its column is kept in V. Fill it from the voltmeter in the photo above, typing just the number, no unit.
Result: 10
